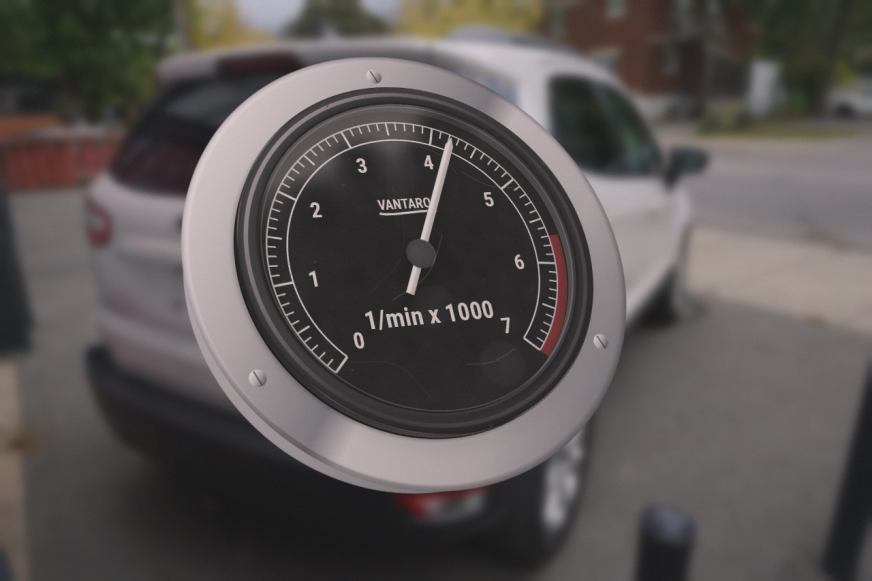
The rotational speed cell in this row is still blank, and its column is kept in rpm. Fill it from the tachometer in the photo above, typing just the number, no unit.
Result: 4200
